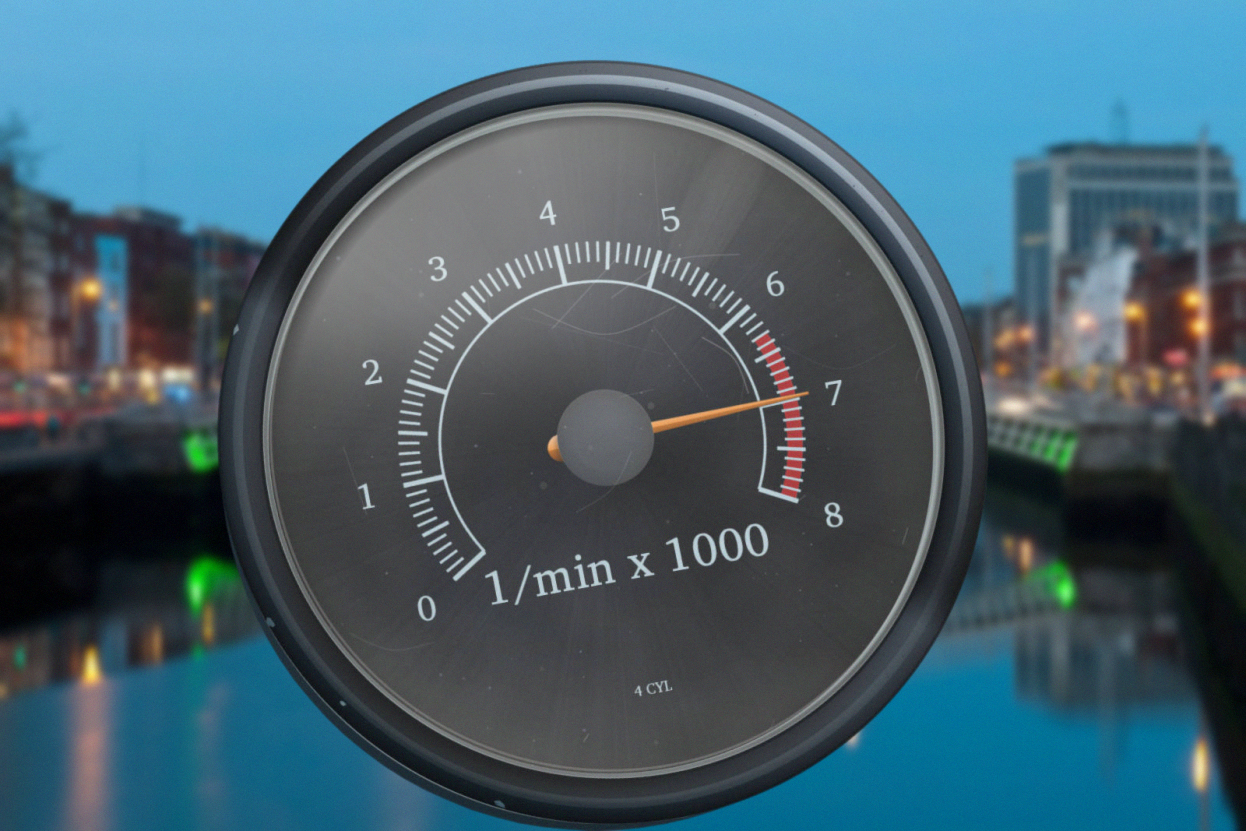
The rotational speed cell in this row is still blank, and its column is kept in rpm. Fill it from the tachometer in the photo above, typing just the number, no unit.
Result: 7000
